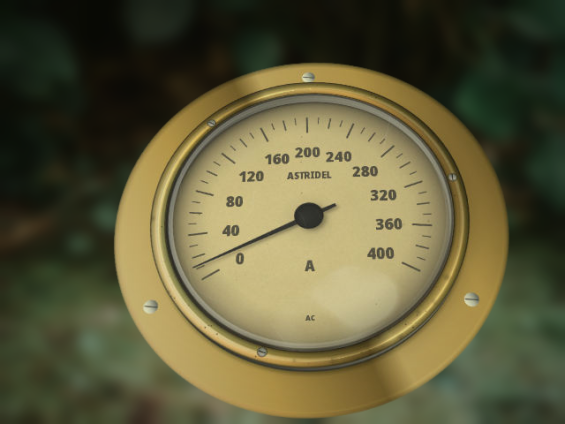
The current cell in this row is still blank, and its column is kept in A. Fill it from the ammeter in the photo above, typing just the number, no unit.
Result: 10
